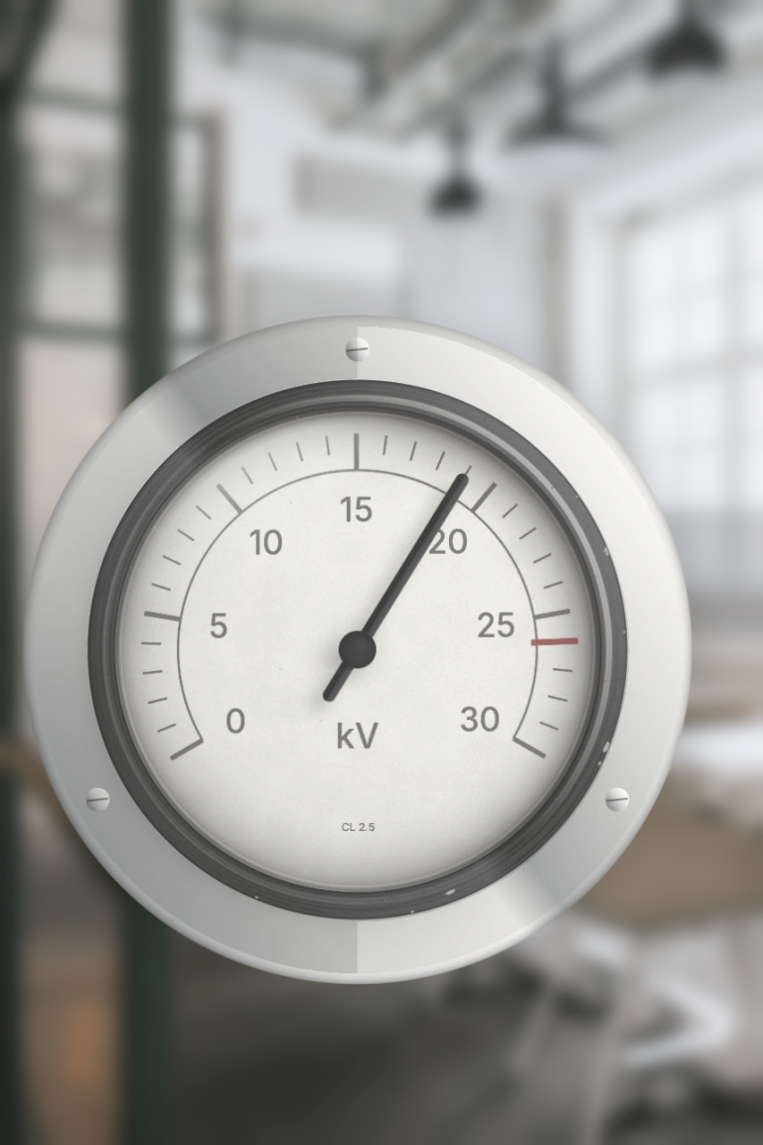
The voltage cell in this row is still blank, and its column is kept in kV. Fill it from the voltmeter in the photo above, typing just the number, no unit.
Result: 19
